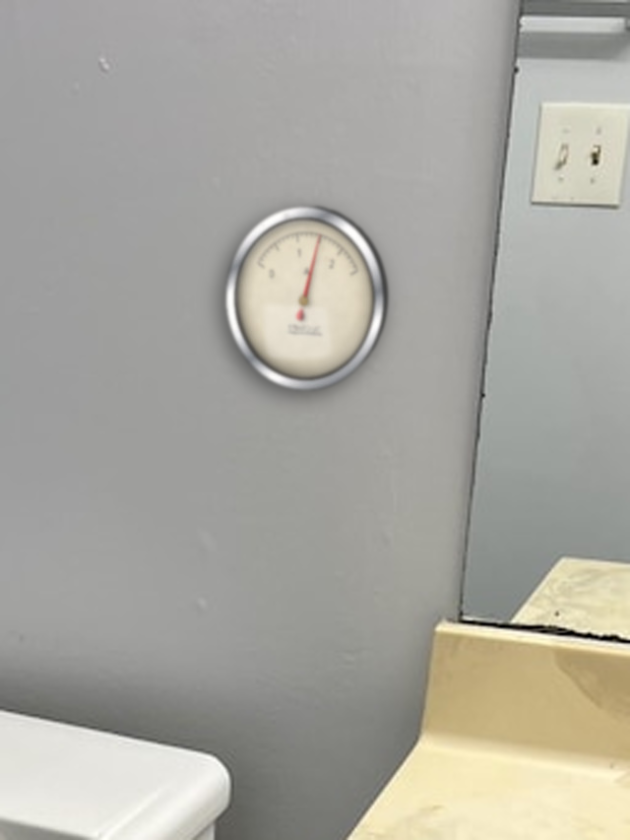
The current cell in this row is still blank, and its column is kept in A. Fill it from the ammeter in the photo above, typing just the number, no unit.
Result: 1.5
